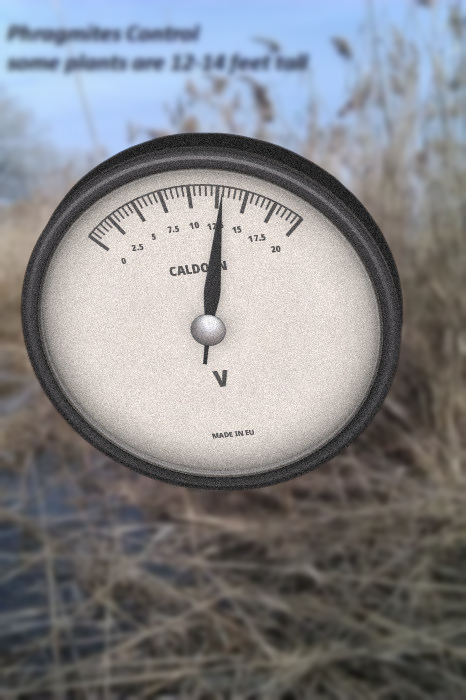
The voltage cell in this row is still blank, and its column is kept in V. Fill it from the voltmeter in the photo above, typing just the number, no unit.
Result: 13
